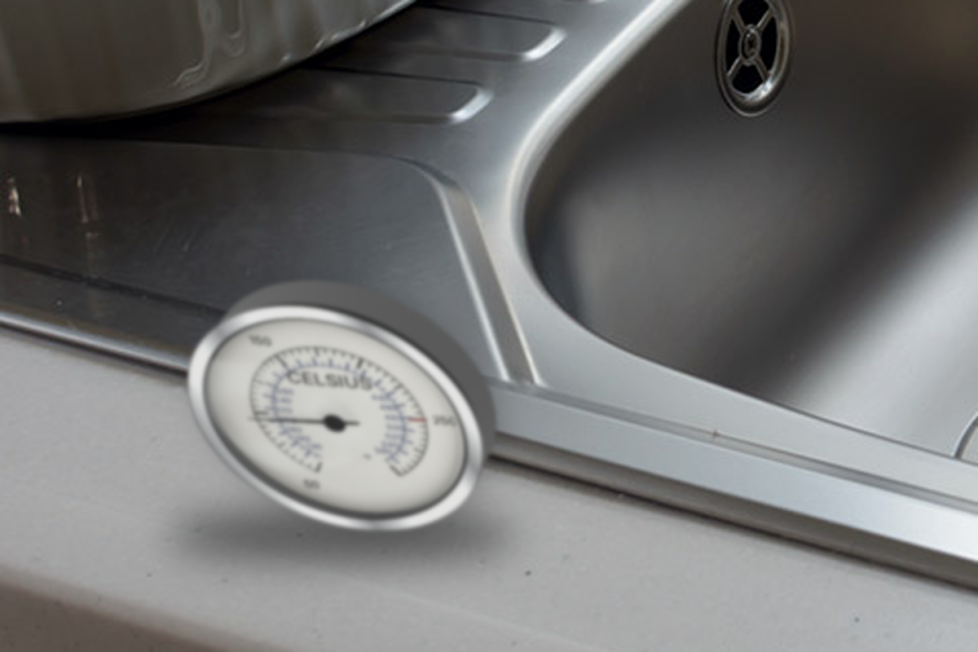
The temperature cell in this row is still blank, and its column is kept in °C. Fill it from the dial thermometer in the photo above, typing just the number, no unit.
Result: 100
